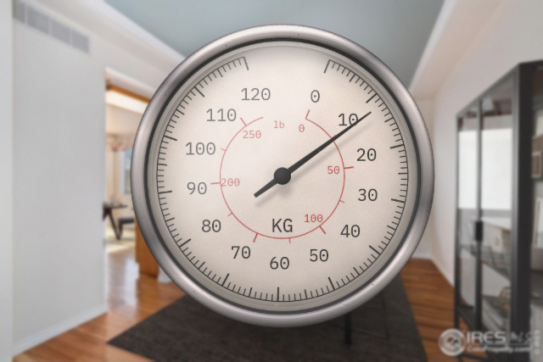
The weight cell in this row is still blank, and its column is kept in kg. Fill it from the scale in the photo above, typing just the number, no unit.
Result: 12
